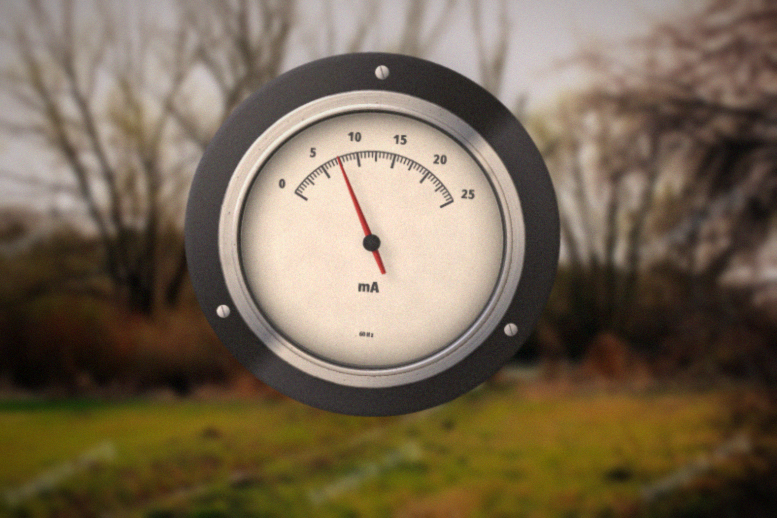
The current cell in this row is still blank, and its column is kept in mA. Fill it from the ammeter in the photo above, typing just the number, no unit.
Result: 7.5
